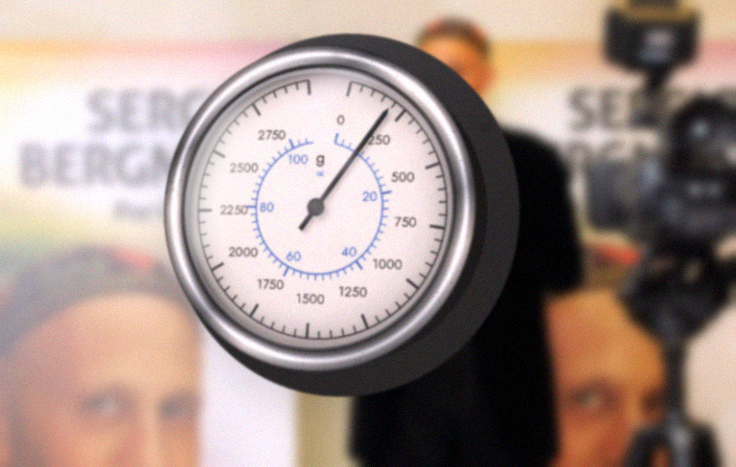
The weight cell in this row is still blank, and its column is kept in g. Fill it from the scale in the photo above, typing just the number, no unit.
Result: 200
